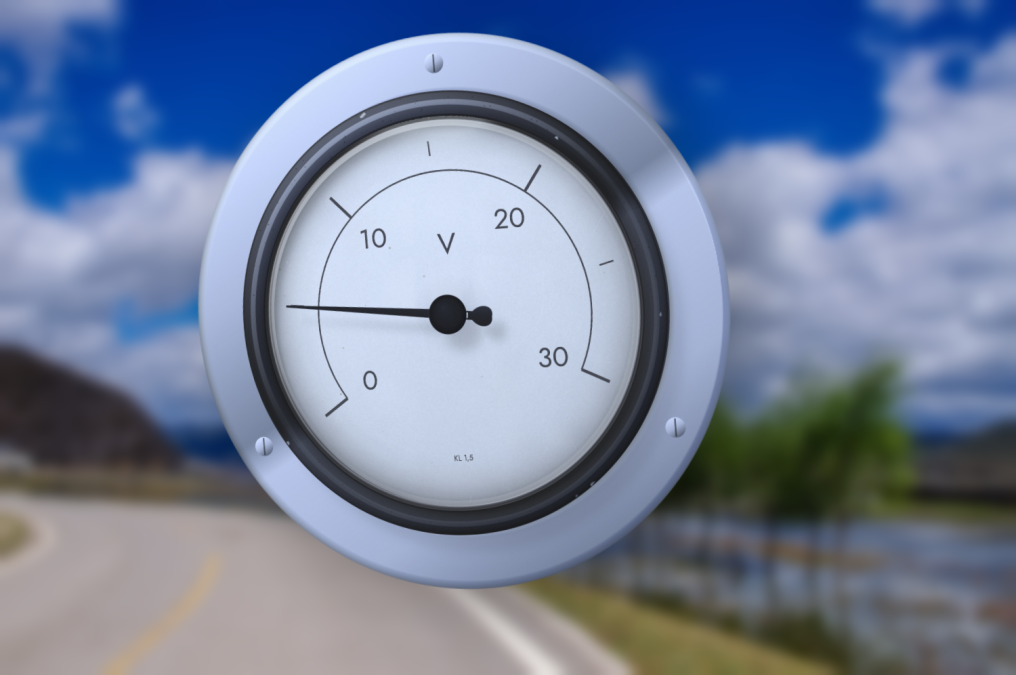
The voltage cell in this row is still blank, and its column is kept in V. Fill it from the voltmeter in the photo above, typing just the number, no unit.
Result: 5
